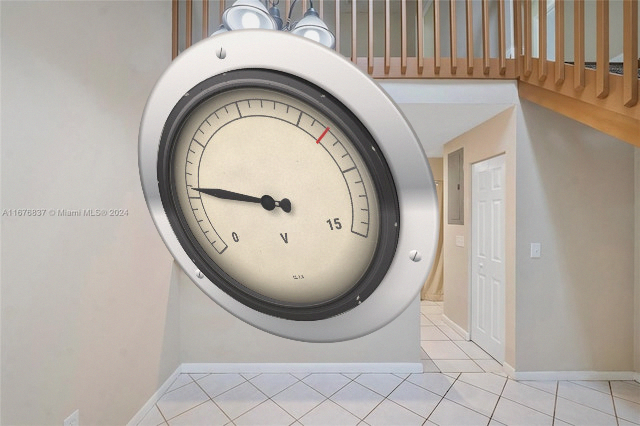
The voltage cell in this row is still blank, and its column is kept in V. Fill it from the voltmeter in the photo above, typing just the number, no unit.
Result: 3
